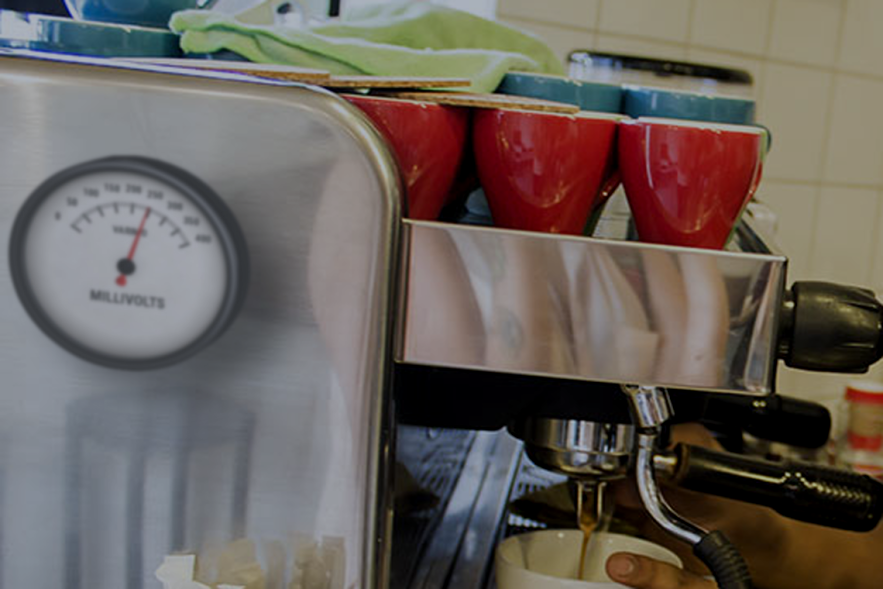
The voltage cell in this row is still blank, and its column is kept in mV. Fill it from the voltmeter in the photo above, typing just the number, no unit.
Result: 250
